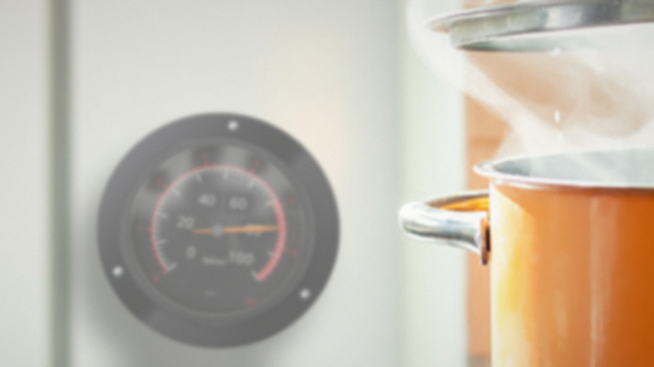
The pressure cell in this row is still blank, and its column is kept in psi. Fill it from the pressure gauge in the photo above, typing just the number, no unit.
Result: 80
